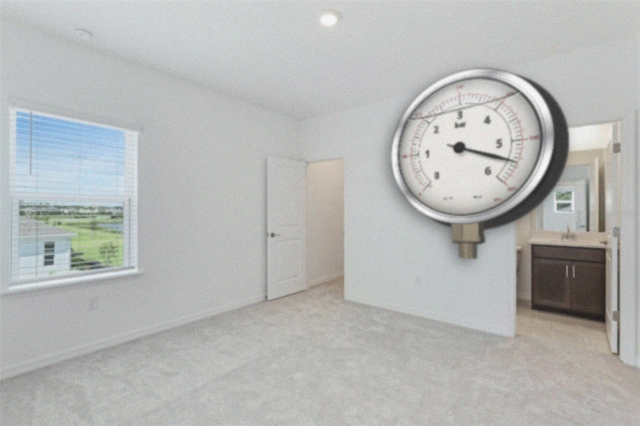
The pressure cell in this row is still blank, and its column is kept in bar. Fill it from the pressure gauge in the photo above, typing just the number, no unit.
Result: 5.5
